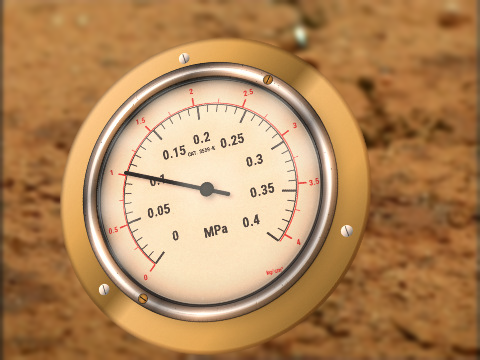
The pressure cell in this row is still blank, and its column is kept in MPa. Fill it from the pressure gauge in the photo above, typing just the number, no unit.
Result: 0.1
